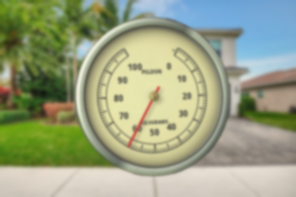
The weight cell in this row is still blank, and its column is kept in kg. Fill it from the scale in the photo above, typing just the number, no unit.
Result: 60
